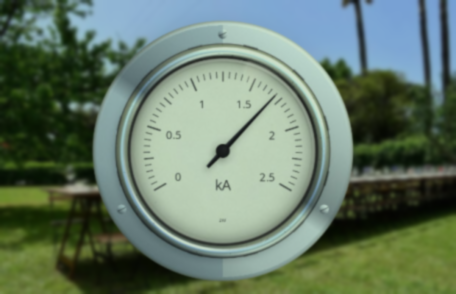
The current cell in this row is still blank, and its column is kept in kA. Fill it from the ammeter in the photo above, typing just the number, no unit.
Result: 1.7
